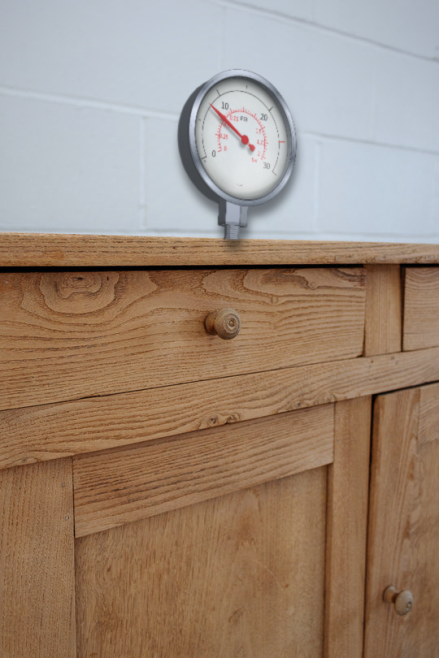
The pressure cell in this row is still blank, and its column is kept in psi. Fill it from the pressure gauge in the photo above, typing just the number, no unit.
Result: 7.5
